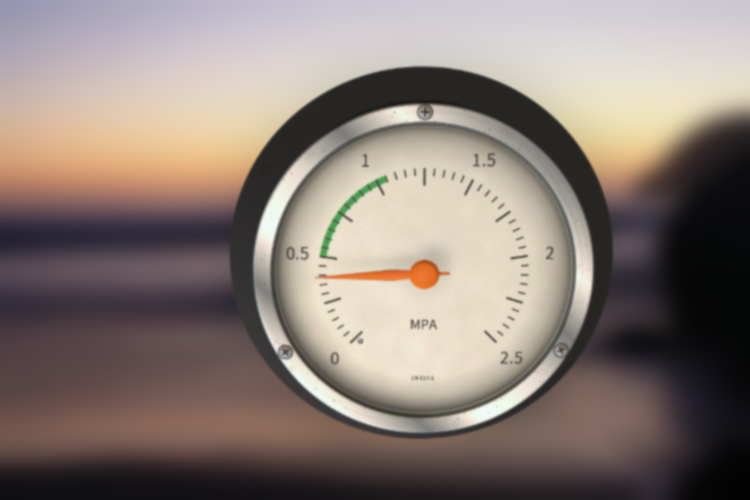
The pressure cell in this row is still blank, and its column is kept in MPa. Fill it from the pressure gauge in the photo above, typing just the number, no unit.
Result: 0.4
